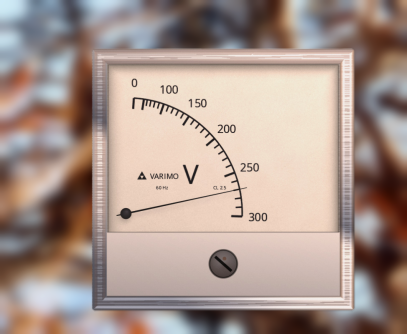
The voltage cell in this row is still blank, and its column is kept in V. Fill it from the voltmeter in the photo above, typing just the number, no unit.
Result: 270
